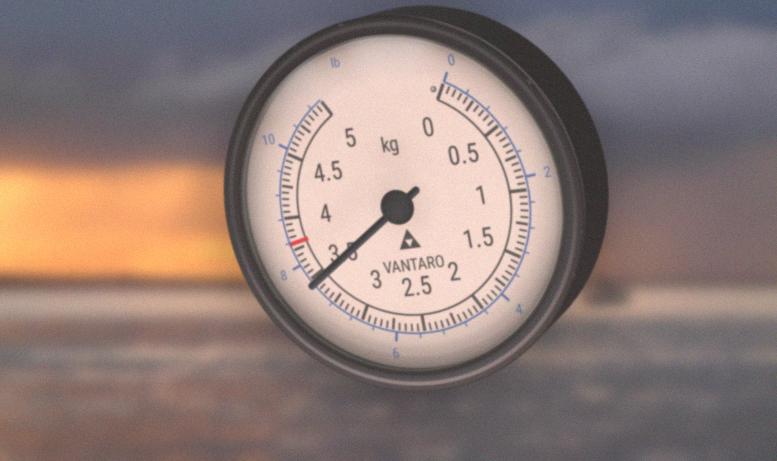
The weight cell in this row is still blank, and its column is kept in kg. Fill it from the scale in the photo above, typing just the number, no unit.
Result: 3.45
